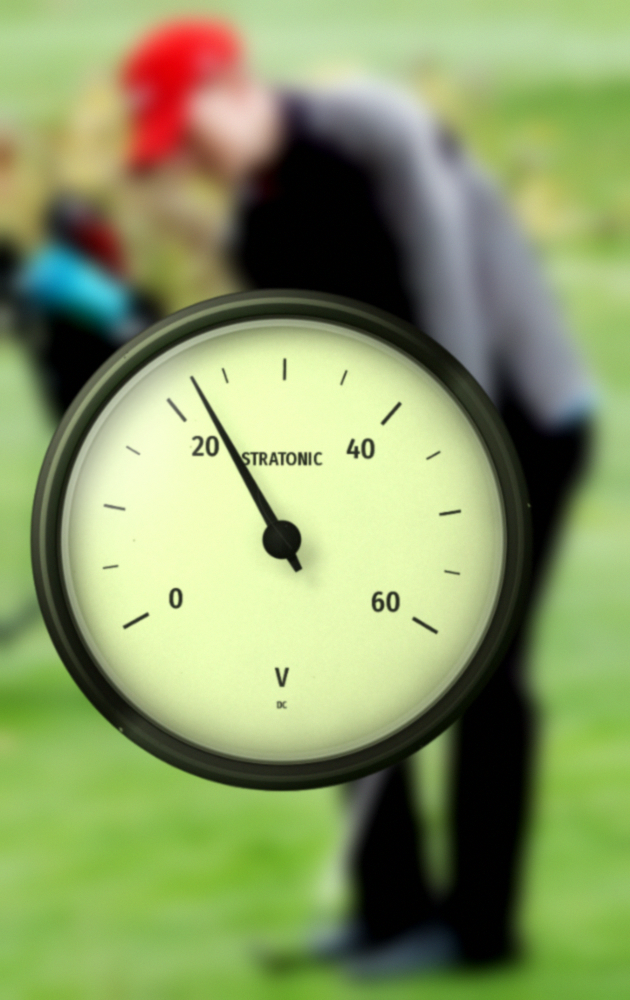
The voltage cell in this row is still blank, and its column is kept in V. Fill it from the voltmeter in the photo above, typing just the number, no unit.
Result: 22.5
